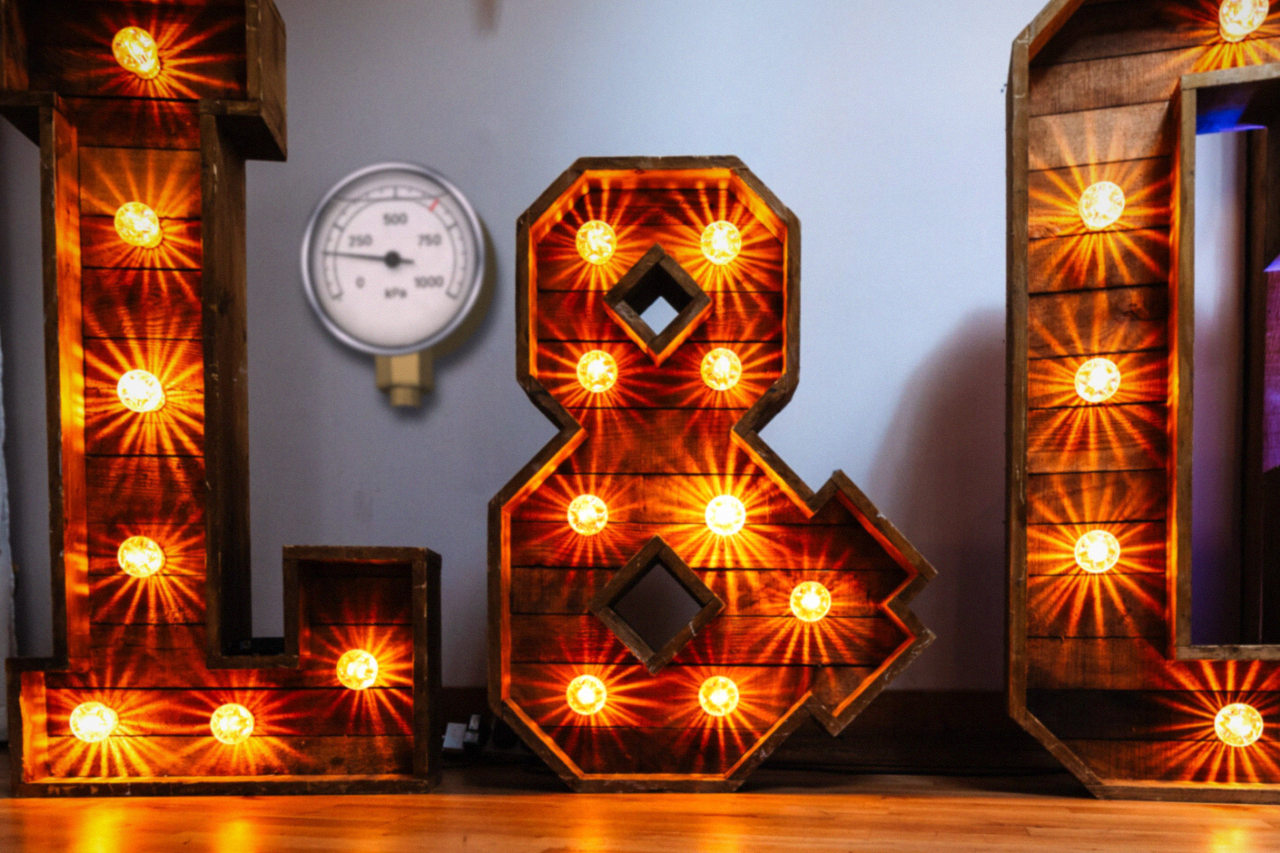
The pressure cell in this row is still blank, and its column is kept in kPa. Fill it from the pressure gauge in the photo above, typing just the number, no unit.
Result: 150
